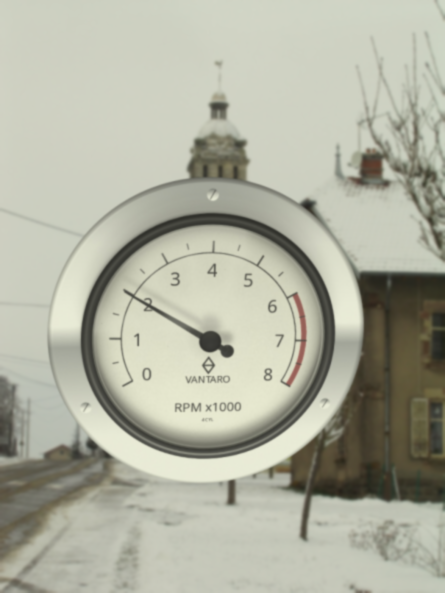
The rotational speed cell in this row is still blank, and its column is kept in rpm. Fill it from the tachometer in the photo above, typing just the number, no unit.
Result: 2000
